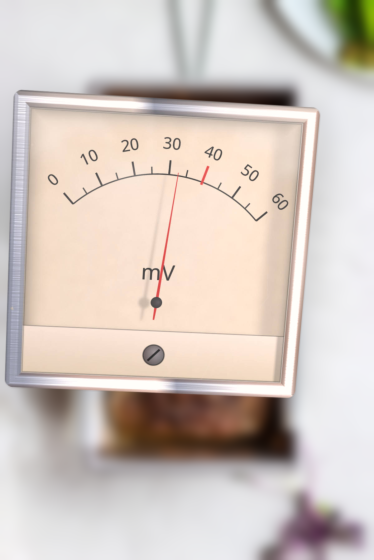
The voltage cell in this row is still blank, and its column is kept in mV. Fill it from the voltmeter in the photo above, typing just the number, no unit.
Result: 32.5
